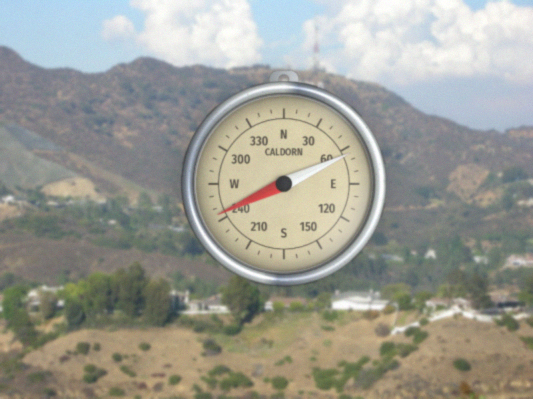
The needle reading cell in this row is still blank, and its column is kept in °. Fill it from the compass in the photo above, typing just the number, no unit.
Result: 245
